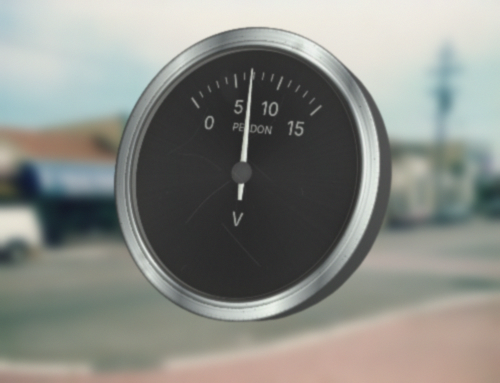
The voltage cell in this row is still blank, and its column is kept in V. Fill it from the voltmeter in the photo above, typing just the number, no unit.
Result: 7
